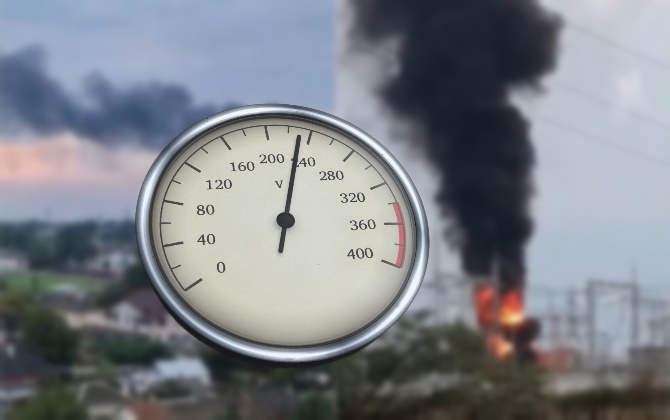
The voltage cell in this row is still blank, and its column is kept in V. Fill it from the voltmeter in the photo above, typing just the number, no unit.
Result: 230
